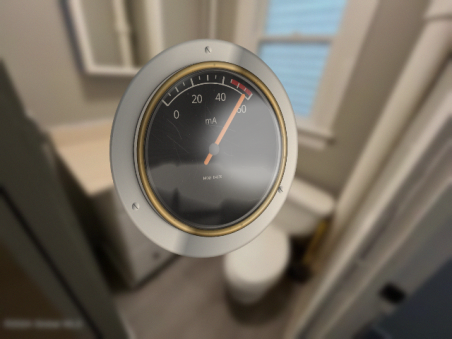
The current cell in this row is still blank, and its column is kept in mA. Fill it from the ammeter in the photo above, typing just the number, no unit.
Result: 55
